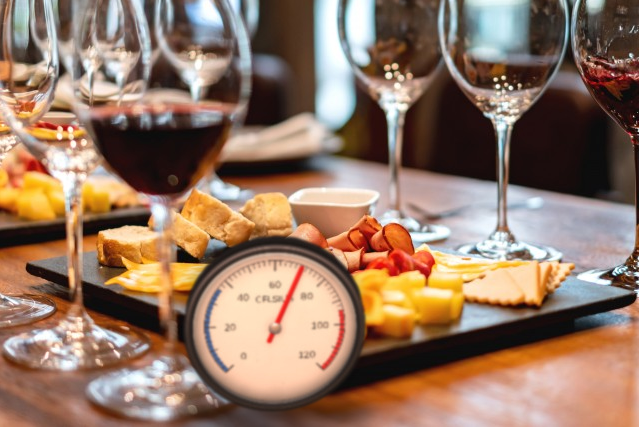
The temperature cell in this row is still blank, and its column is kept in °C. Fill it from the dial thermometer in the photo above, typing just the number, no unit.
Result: 70
